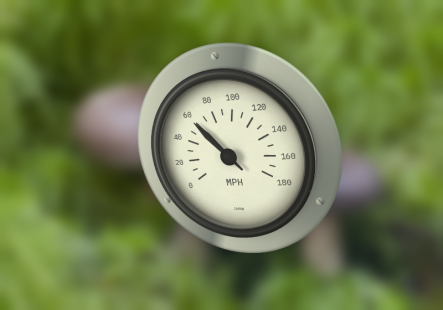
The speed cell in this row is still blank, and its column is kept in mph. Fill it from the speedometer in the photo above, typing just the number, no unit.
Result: 60
